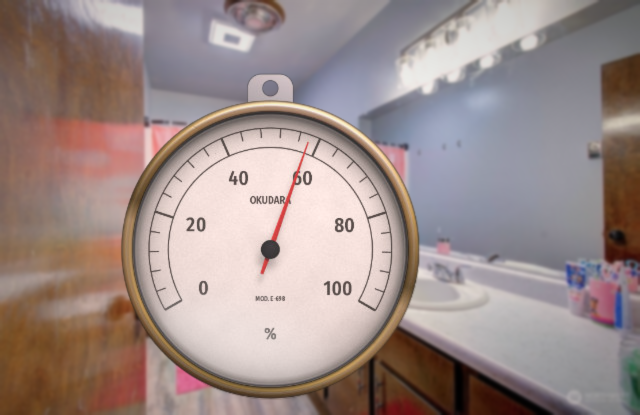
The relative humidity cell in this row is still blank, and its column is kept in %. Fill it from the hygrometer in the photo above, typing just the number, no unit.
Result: 58
